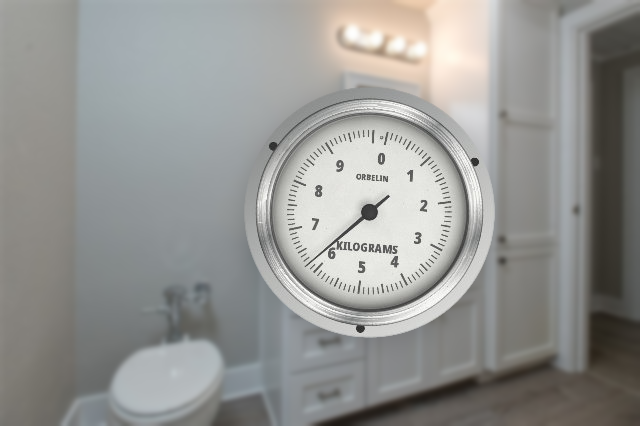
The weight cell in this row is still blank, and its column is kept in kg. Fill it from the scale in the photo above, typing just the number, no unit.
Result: 6.2
